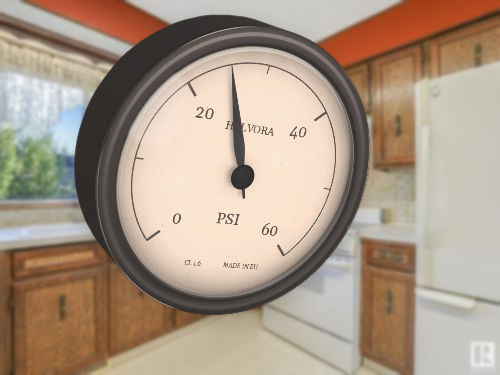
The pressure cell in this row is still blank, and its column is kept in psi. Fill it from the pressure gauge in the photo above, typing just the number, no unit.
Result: 25
